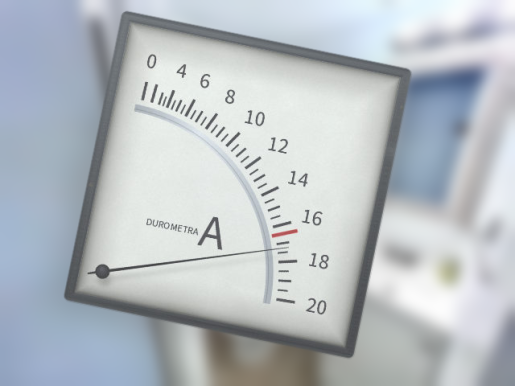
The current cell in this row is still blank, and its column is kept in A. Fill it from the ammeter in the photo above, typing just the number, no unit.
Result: 17.25
